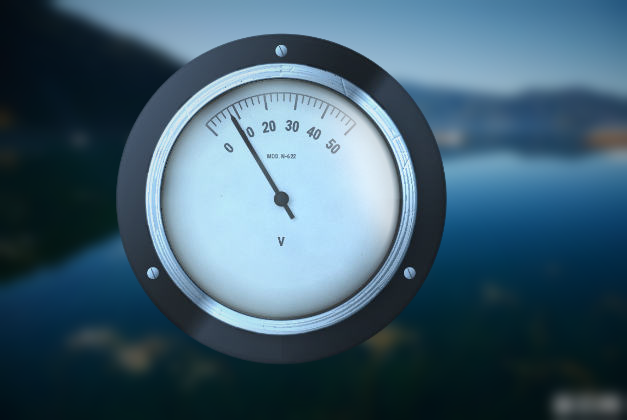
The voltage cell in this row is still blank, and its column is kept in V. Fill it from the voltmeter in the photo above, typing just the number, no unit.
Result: 8
